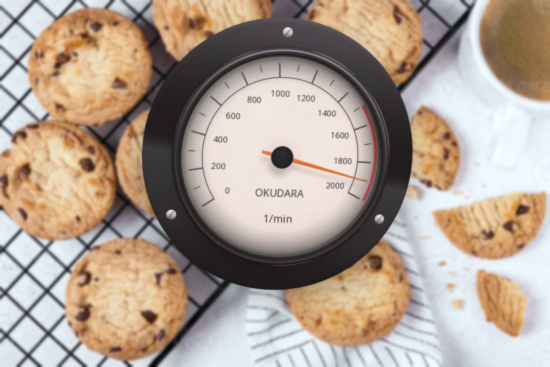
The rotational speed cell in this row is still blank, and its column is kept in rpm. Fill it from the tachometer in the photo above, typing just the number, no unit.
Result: 1900
